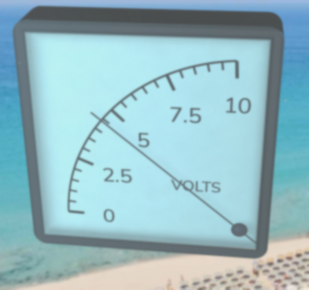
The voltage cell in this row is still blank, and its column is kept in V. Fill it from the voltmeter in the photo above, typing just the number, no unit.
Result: 4.5
